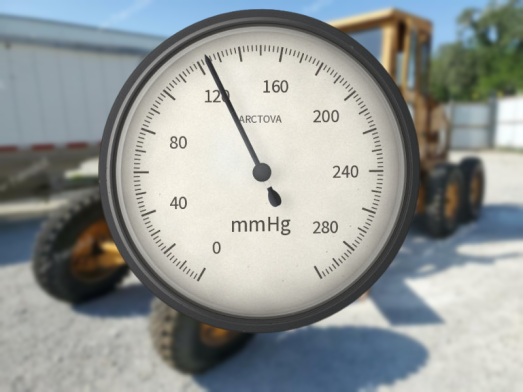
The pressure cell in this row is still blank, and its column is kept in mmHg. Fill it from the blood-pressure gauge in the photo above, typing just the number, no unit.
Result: 124
